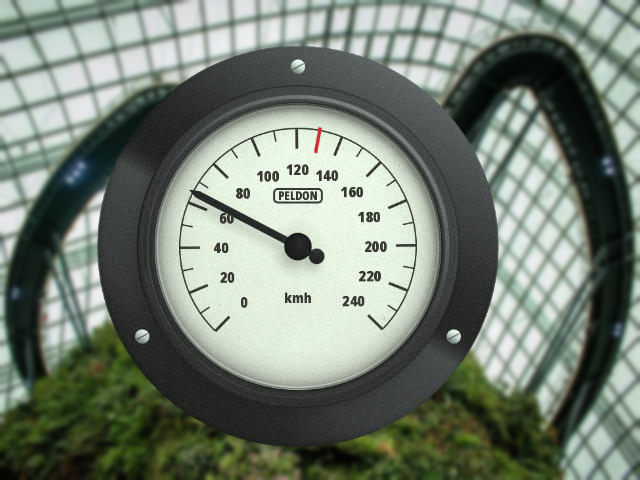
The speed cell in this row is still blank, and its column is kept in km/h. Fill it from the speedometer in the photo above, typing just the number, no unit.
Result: 65
